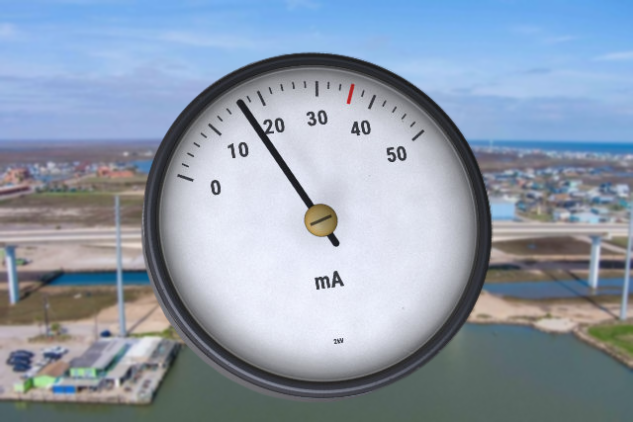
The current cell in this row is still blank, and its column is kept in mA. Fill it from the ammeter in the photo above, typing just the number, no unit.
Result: 16
